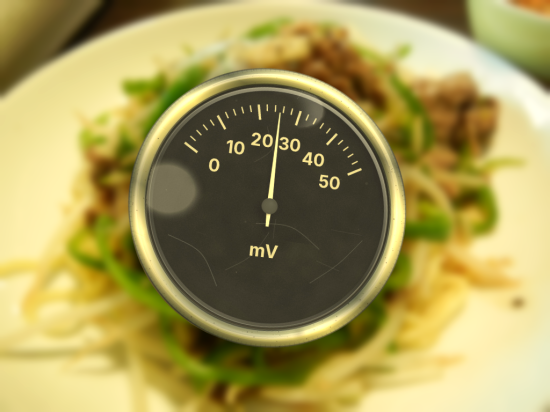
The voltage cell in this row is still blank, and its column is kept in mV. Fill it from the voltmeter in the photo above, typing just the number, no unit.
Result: 25
